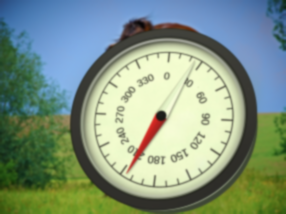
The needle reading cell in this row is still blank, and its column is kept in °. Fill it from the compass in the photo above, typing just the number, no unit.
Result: 205
